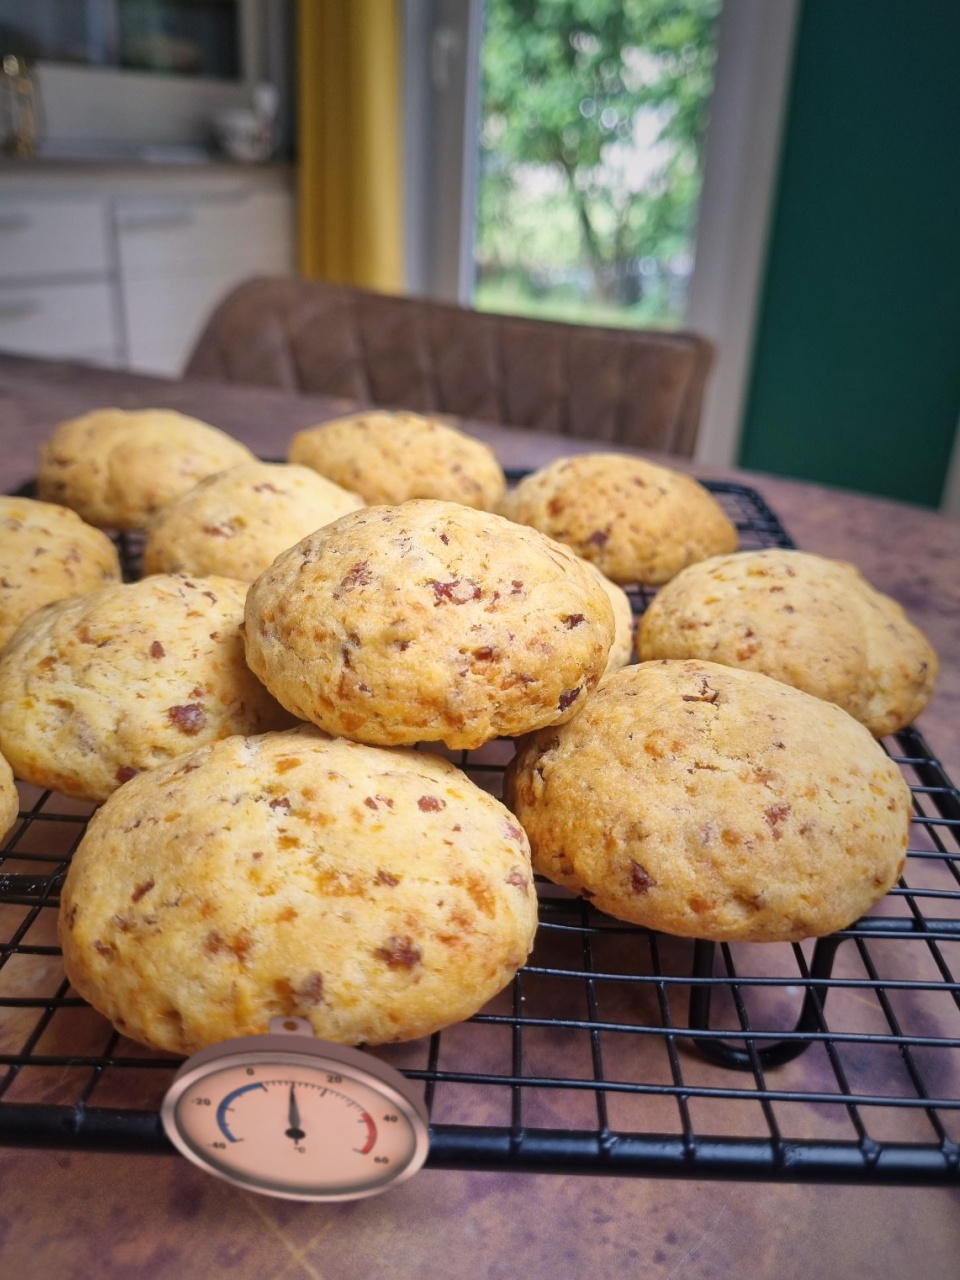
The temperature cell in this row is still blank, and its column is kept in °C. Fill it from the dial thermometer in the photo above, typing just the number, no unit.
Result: 10
